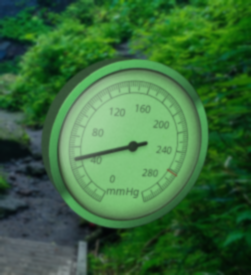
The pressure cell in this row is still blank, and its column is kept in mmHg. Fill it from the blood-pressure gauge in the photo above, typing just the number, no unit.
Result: 50
